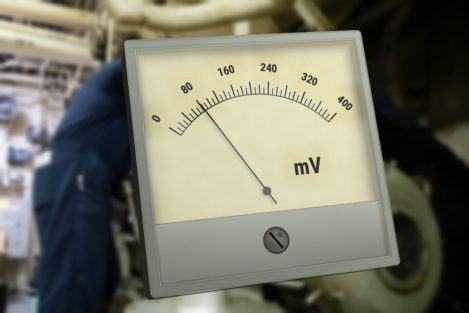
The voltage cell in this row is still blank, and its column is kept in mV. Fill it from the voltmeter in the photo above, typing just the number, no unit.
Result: 80
